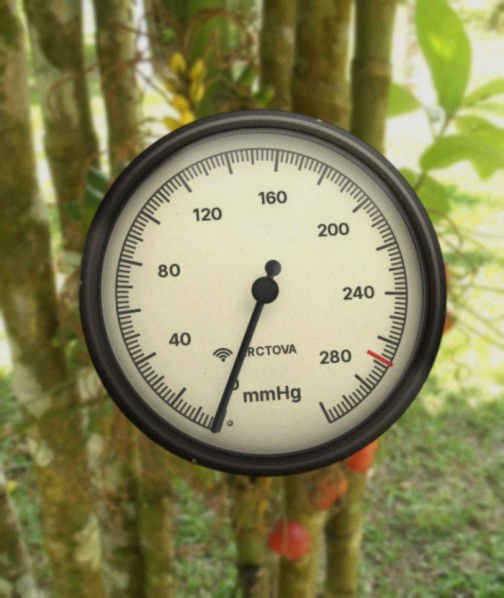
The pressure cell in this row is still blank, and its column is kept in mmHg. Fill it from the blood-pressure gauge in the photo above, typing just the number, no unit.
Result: 2
